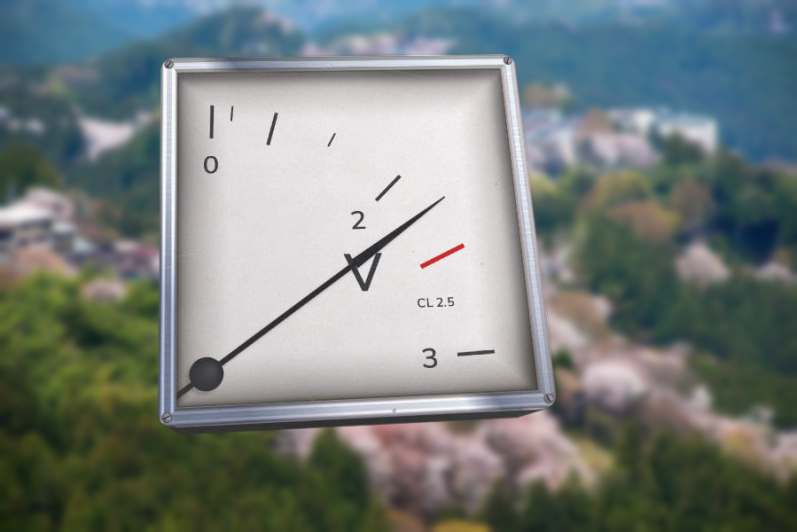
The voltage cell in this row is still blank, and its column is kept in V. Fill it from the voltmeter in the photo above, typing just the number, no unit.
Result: 2.25
